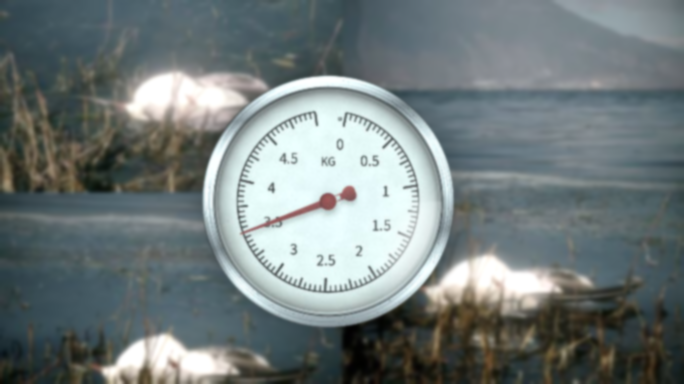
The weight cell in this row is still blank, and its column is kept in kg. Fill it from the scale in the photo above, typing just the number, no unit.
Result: 3.5
